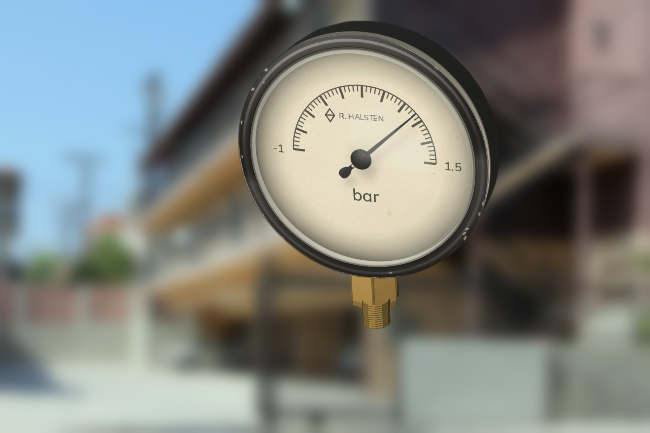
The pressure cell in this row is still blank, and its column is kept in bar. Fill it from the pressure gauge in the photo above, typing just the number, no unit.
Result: 0.9
